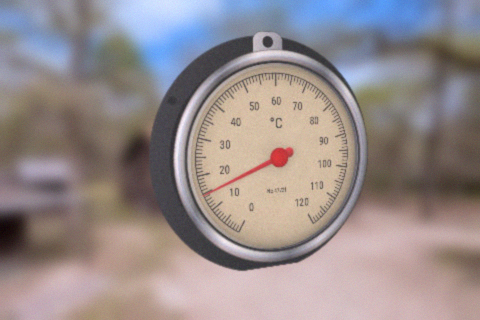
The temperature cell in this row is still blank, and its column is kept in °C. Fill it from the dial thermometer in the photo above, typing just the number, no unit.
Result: 15
